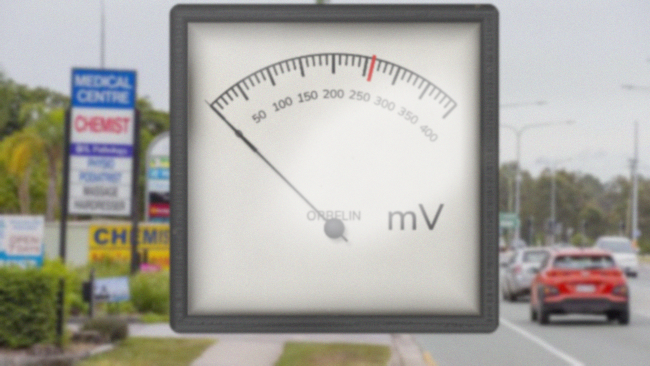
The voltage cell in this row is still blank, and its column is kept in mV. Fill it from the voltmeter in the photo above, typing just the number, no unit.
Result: 0
